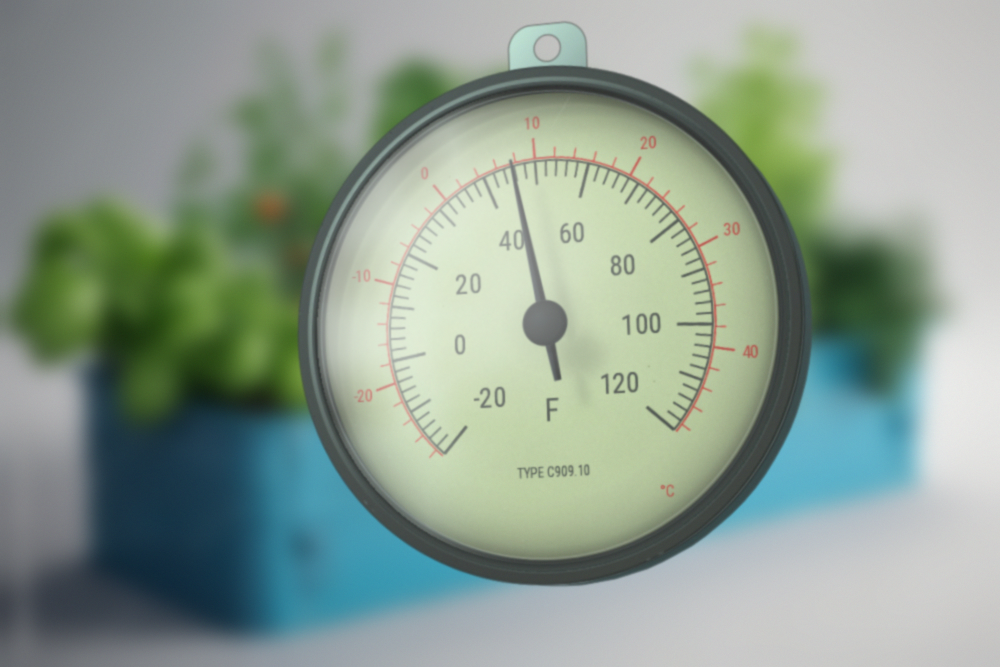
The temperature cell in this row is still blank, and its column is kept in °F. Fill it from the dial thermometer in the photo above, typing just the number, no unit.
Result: 46
